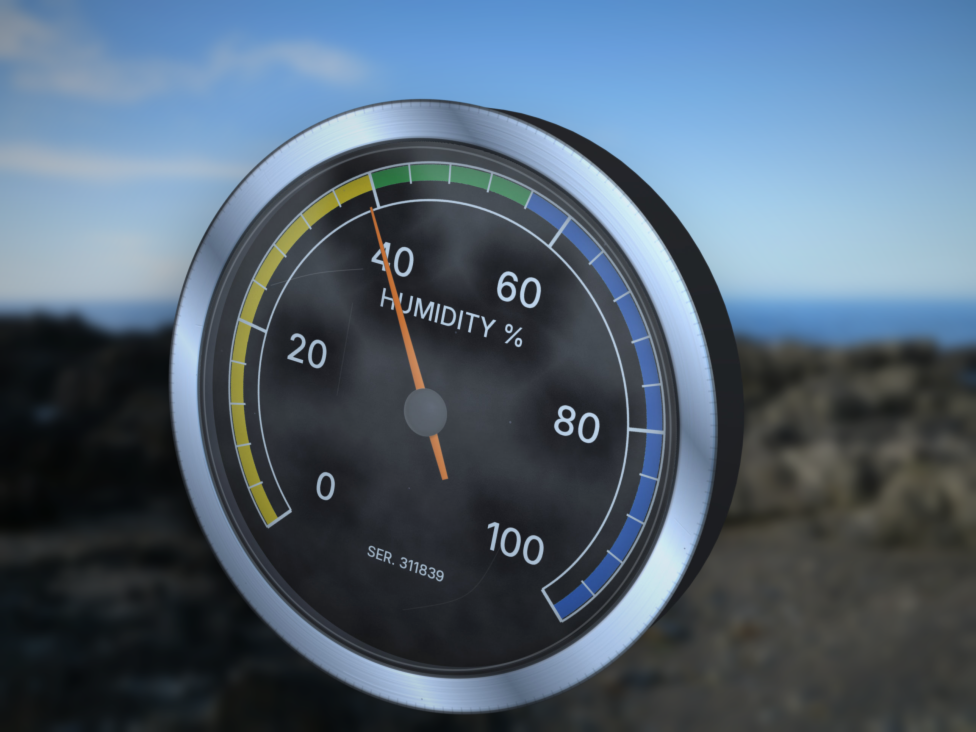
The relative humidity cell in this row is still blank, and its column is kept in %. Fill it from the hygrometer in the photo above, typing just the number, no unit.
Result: 40
